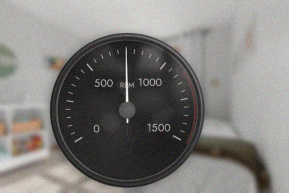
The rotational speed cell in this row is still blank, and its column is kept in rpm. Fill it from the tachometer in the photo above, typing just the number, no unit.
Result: 750
